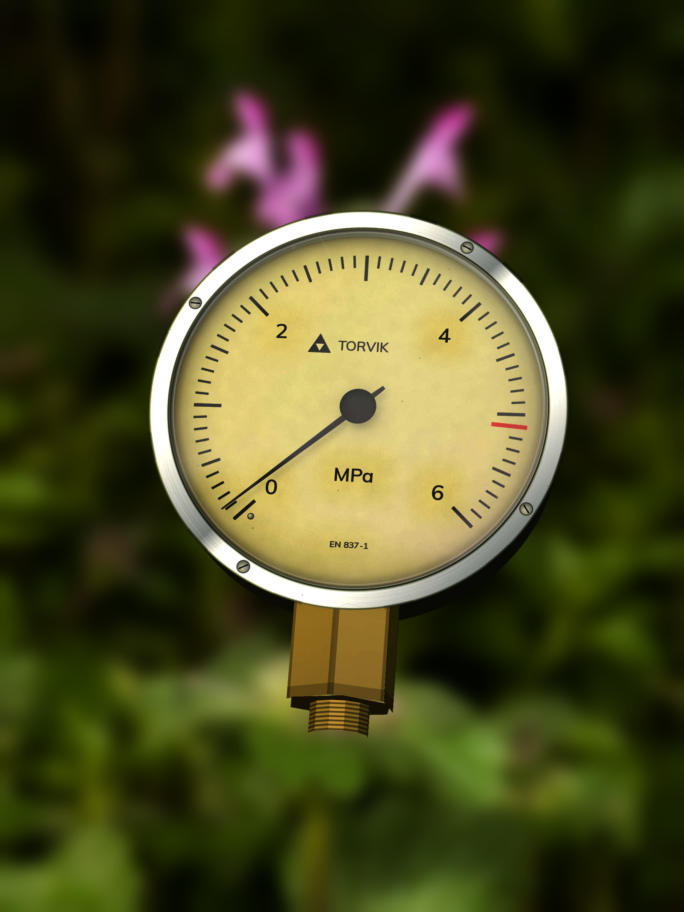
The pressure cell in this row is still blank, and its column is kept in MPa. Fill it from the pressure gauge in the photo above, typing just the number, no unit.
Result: 0.1
